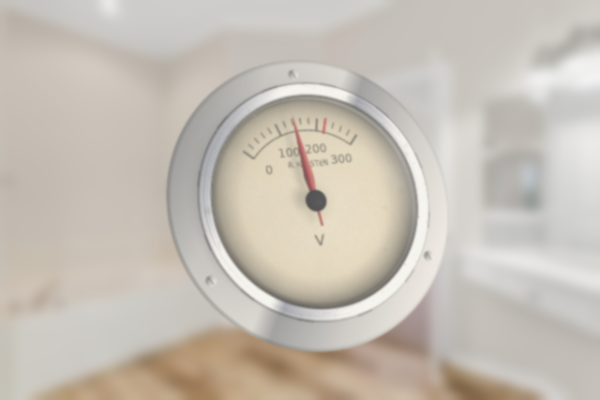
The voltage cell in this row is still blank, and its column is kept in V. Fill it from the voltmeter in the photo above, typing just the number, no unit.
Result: 140
